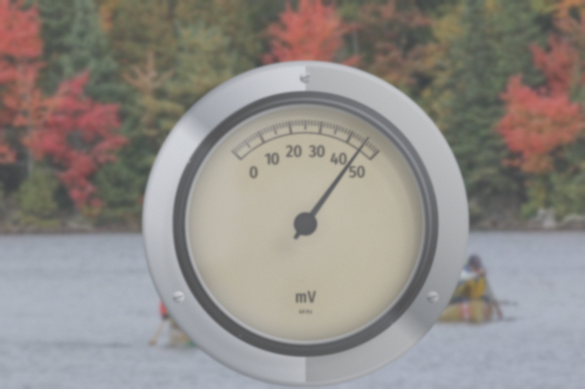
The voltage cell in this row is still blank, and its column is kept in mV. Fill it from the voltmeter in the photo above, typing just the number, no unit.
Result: 45
